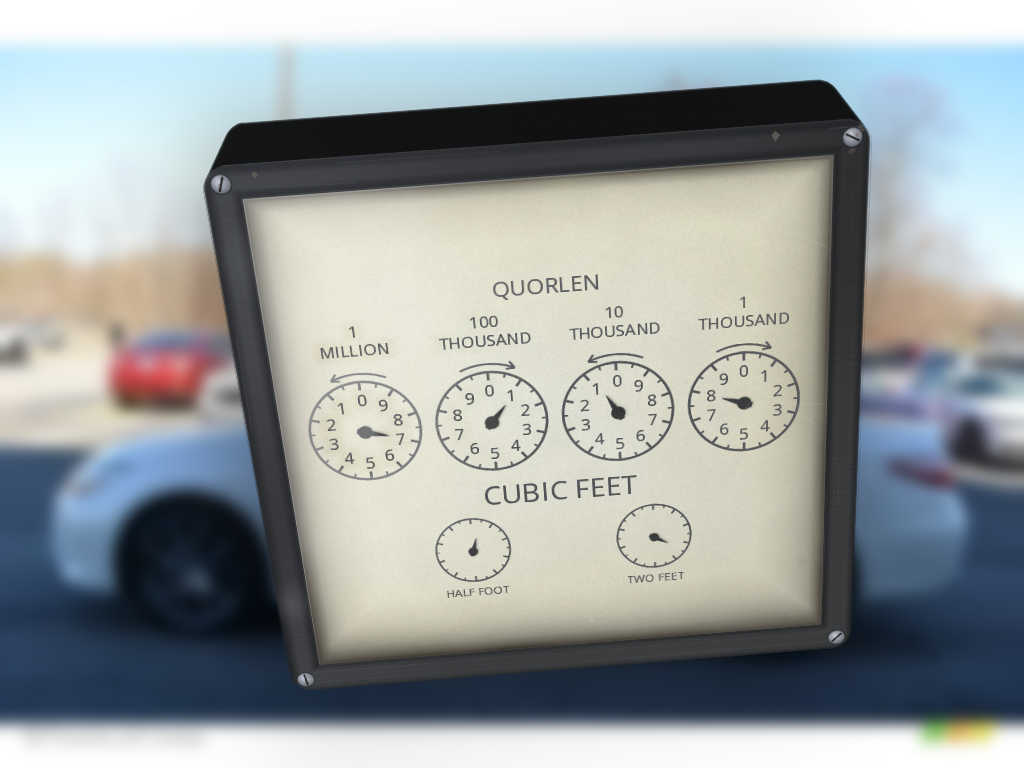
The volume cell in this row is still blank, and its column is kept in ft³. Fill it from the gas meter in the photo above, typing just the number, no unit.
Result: 710800
